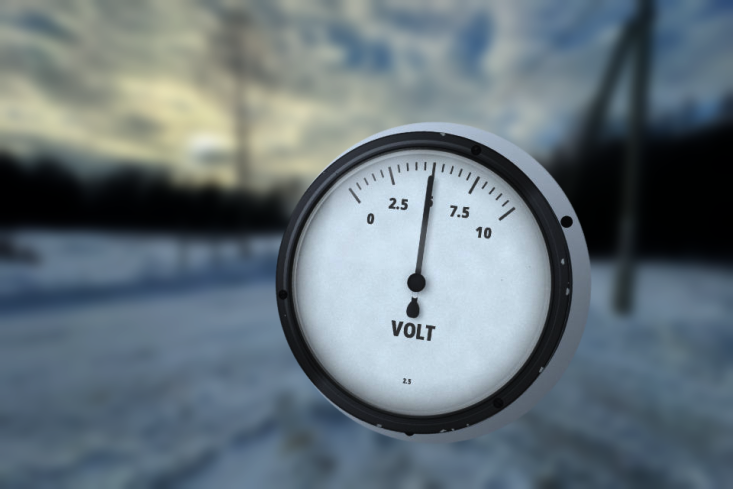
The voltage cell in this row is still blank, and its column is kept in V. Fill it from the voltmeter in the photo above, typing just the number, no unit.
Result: 5
